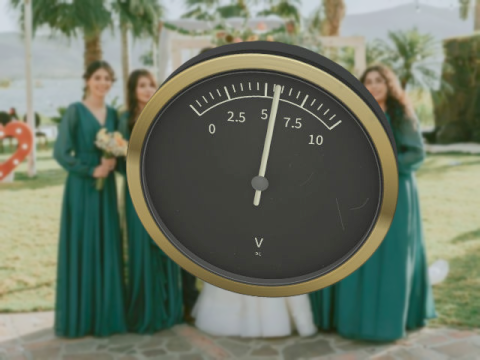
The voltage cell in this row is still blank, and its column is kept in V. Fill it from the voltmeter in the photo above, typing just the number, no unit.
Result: 5.75
